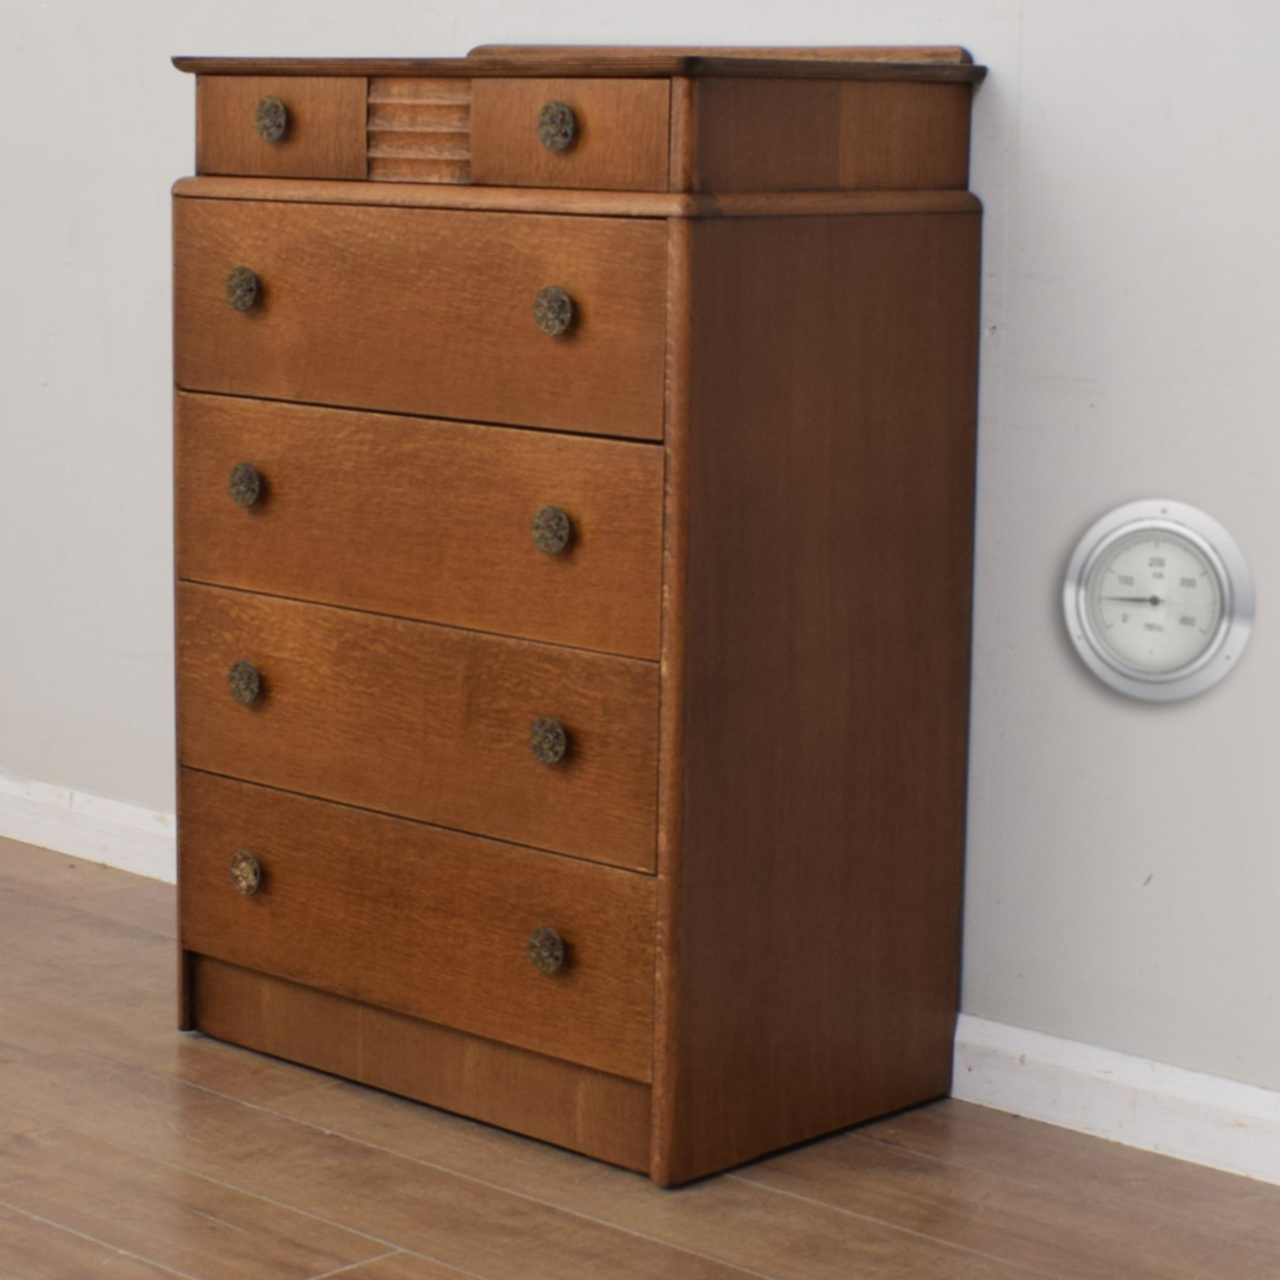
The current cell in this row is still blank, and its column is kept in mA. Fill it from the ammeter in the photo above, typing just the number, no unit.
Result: 50
